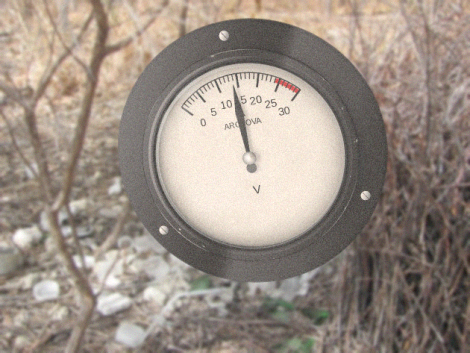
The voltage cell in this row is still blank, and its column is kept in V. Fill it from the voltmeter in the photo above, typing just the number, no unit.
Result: 14
